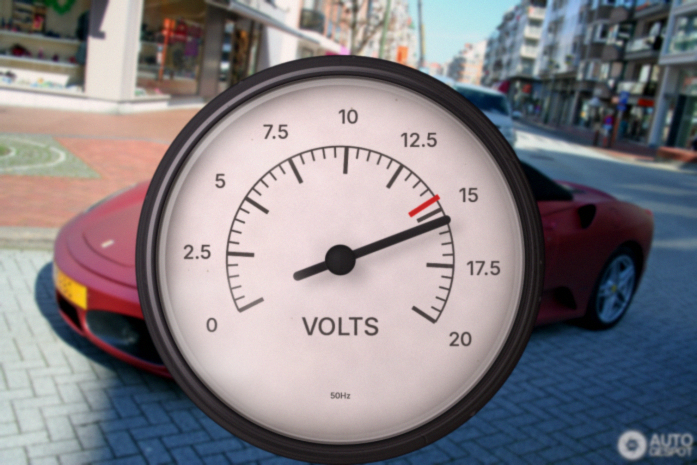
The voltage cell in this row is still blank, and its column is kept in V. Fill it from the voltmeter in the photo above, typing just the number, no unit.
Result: 15.5
